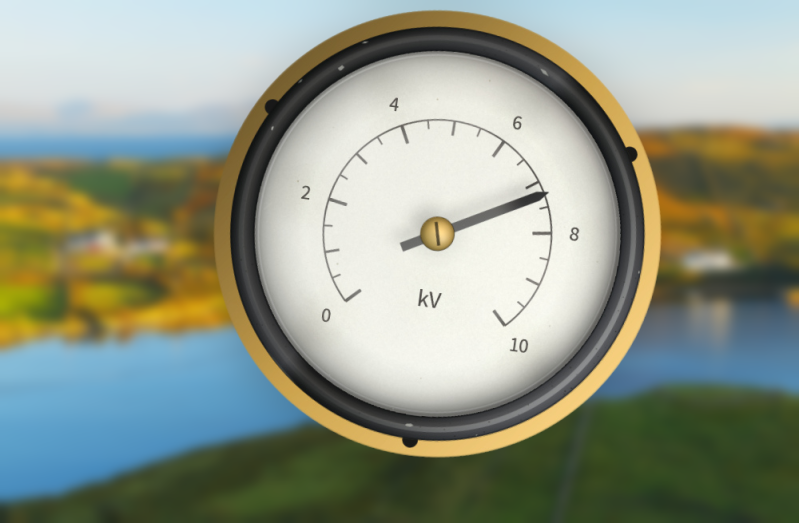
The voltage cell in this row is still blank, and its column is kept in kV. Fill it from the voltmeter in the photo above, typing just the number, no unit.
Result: 7.25
